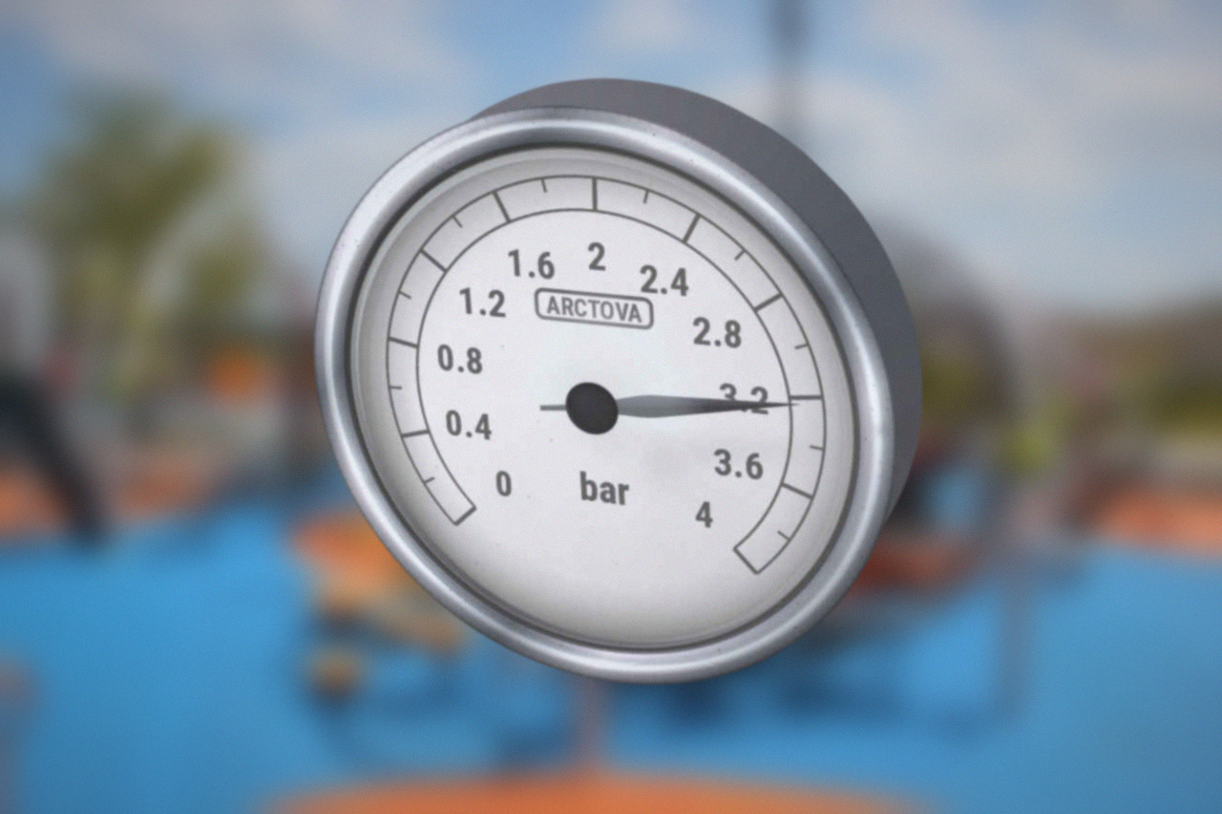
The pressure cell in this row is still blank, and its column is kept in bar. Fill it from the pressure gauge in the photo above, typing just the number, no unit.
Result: 3.2
